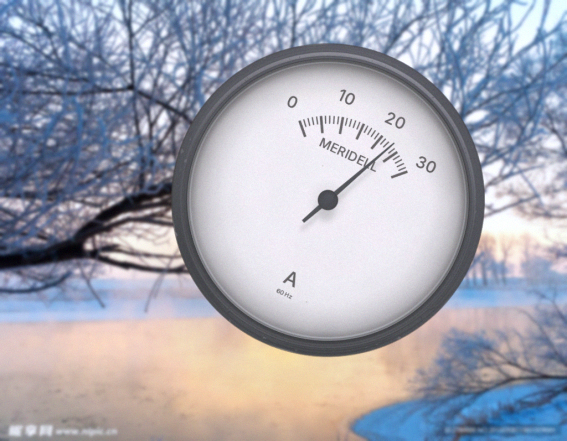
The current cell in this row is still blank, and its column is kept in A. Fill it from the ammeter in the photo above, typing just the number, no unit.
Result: 23
